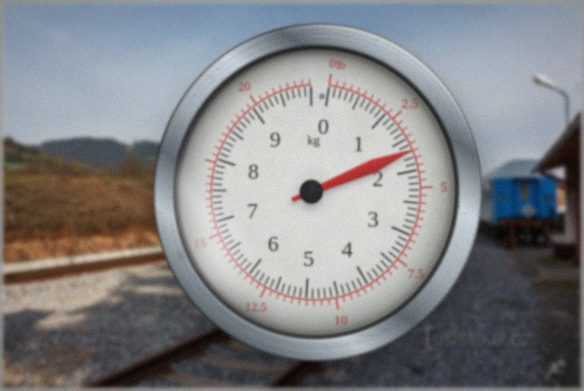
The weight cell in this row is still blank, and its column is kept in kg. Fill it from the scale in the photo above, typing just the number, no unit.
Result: 1.7
